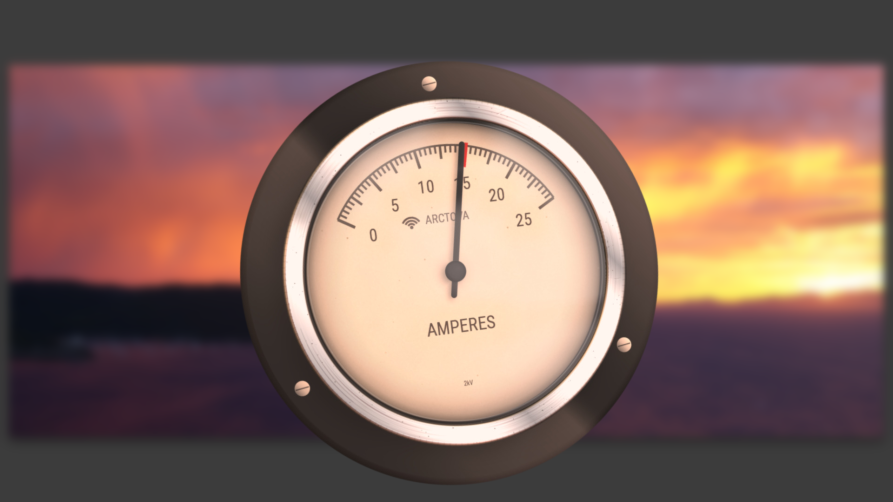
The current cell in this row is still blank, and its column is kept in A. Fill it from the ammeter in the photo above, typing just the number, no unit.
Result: 14.5
